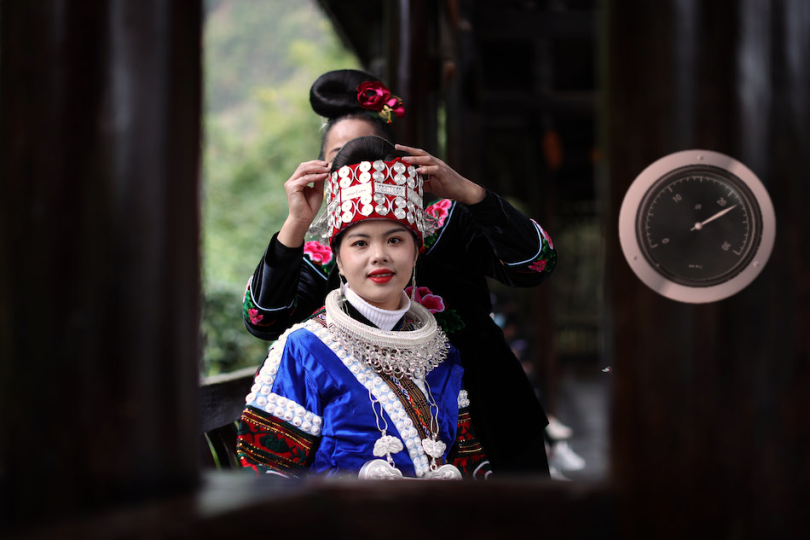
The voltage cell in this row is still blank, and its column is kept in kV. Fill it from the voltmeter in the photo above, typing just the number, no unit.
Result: 22
